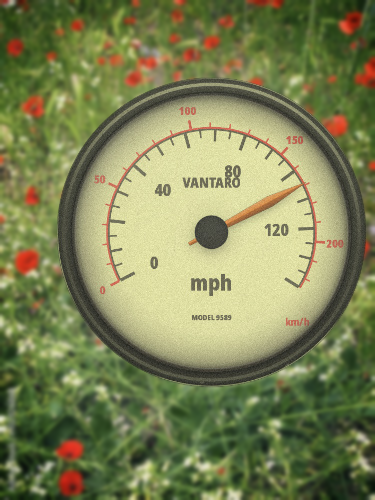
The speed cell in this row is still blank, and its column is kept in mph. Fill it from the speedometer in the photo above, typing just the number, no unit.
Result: 105
